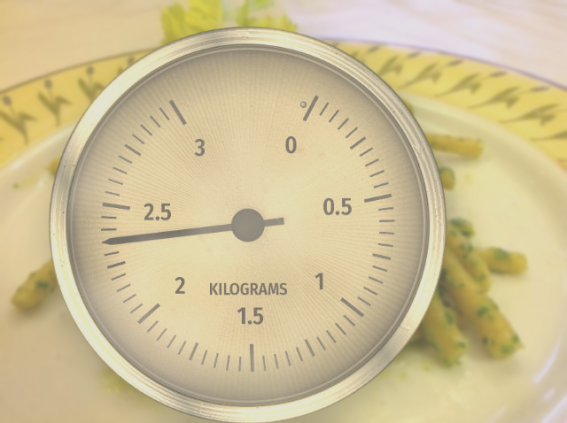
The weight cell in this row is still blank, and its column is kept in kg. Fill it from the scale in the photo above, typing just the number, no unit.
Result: 2.35
